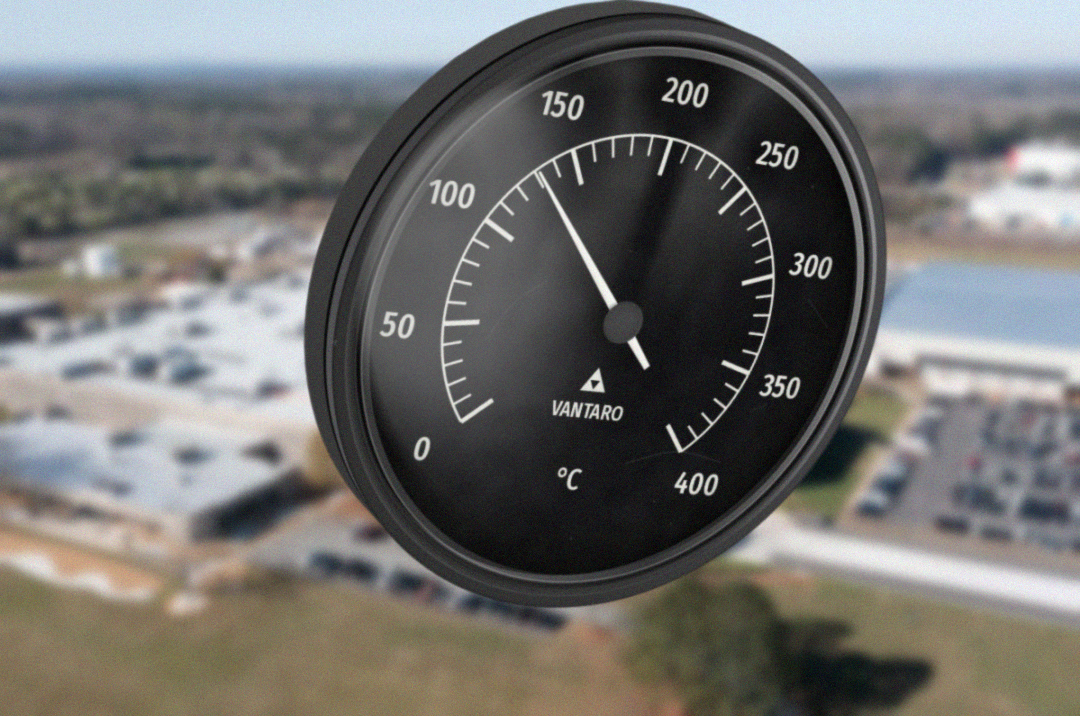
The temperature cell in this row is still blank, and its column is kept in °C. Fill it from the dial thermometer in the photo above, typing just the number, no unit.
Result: 130
